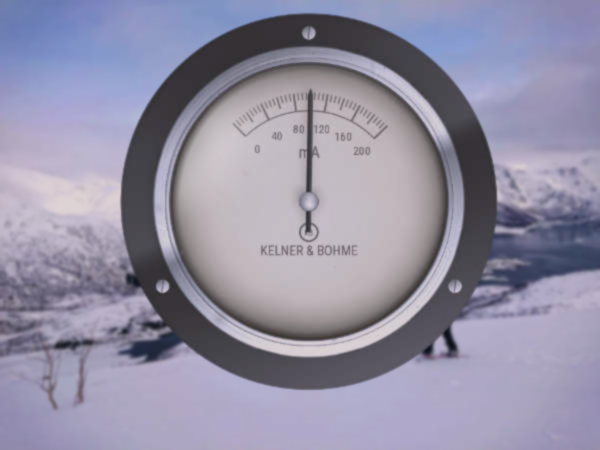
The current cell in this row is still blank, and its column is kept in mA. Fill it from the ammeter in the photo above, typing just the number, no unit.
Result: 100
